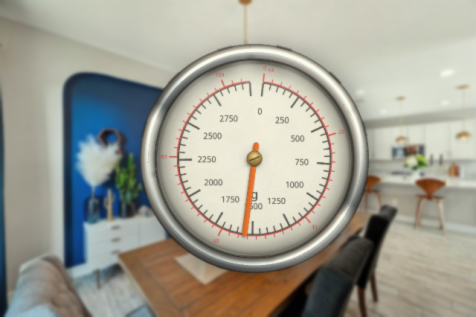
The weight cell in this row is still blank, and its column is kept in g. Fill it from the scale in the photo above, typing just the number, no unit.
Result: 1550
